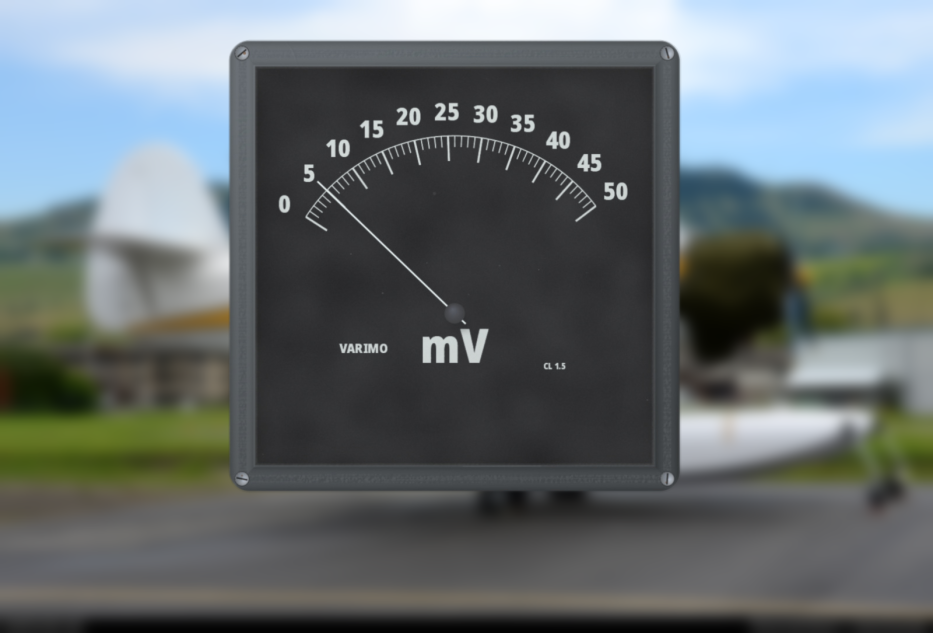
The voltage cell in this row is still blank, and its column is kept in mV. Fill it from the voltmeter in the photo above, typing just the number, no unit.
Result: 5
